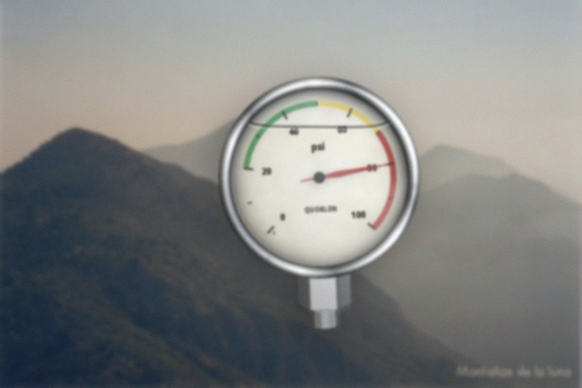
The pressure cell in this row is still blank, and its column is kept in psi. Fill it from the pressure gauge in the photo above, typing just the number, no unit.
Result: 80
